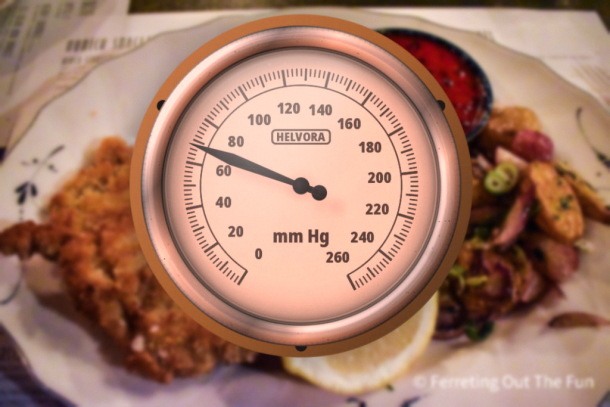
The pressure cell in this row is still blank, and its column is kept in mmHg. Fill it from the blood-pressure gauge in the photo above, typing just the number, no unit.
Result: 68
